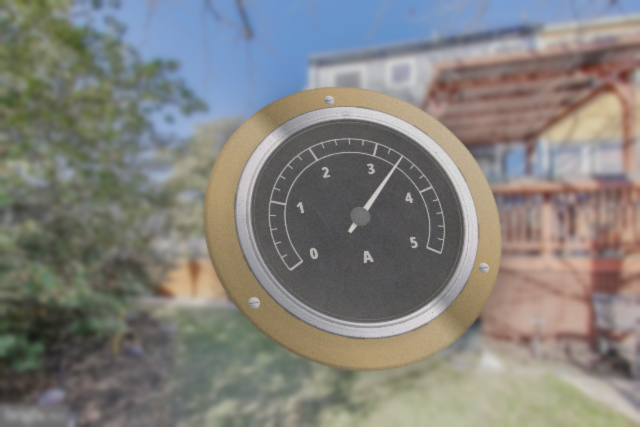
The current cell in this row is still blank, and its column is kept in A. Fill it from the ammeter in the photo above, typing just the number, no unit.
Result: 3.4
